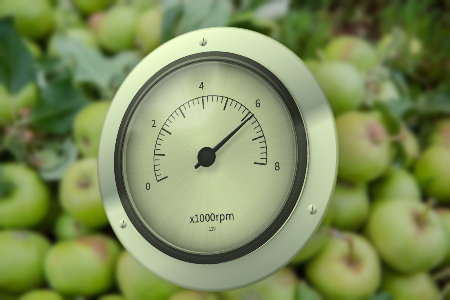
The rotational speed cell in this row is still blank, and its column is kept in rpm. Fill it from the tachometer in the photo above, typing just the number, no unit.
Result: 6200
